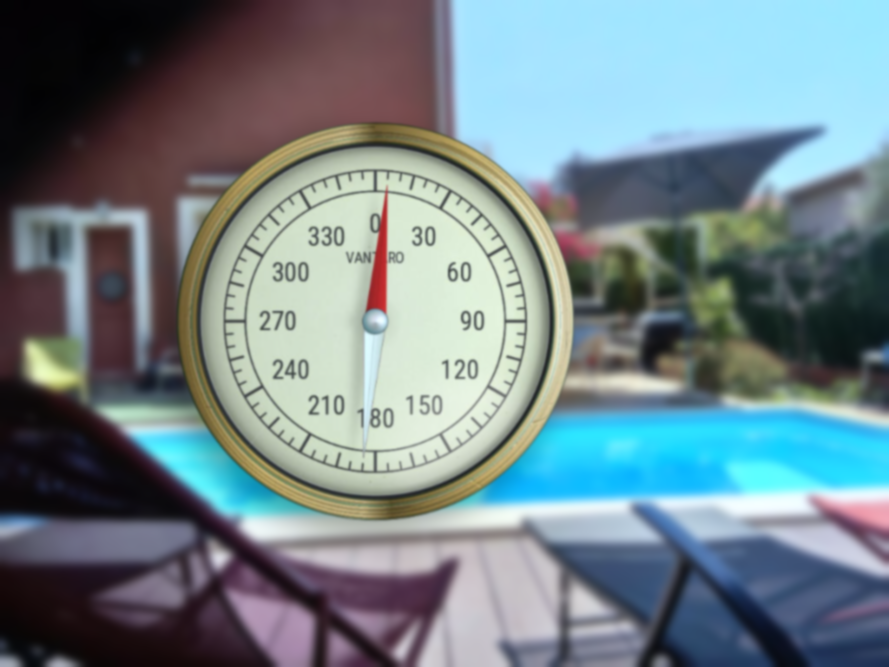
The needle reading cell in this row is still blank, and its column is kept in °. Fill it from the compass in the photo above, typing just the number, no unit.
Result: 5
